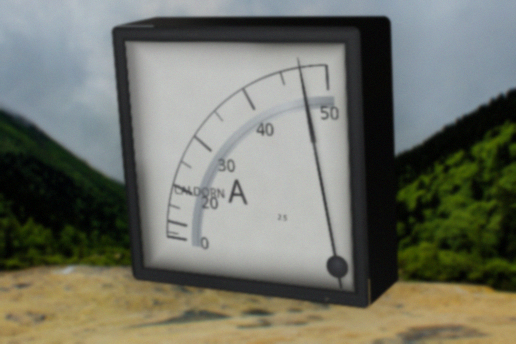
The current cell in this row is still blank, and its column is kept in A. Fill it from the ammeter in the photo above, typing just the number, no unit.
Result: 47.5
